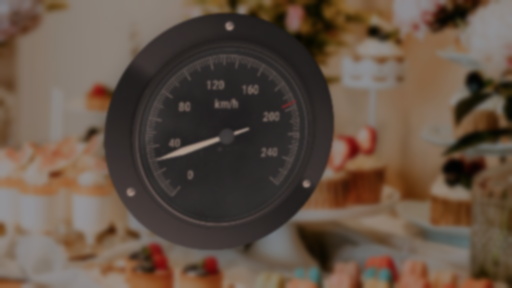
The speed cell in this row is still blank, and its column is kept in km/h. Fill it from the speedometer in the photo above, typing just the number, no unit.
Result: 30
